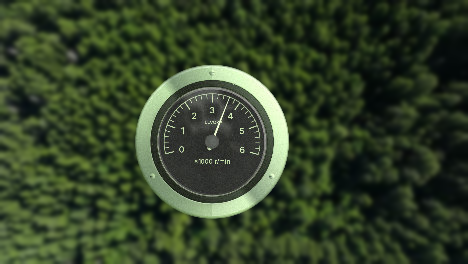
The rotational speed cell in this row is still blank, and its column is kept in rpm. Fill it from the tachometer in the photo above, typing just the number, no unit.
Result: 3600
